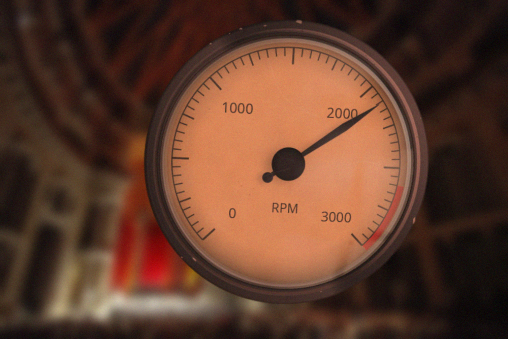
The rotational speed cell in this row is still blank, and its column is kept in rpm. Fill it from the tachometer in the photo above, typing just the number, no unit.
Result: 2100
